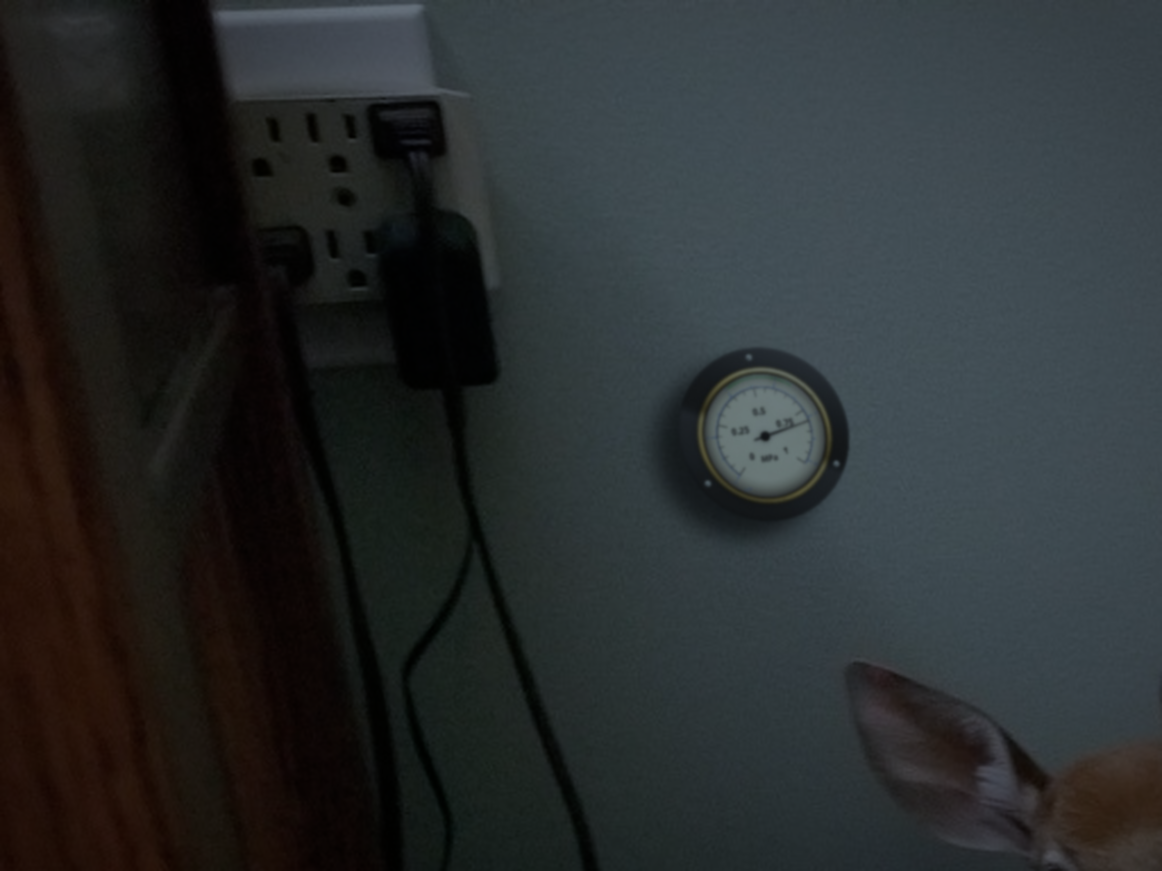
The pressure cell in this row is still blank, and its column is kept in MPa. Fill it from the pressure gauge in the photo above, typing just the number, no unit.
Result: 0.8
